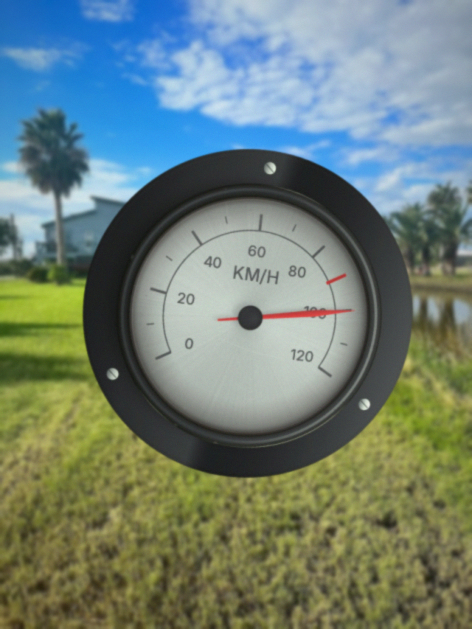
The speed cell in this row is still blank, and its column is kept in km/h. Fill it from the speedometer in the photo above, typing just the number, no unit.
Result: 100
